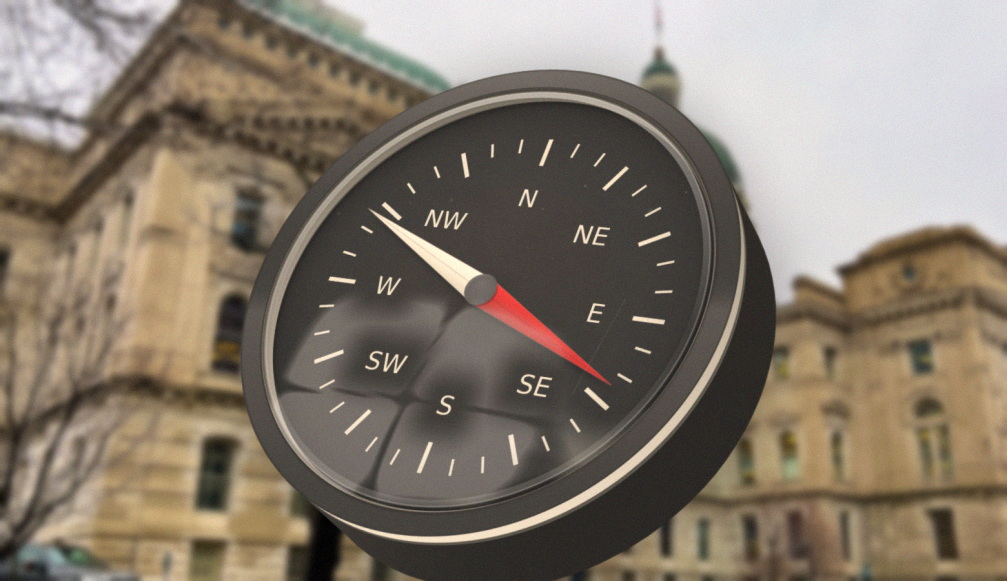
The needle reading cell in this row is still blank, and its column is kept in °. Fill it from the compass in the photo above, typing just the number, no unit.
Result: 115
